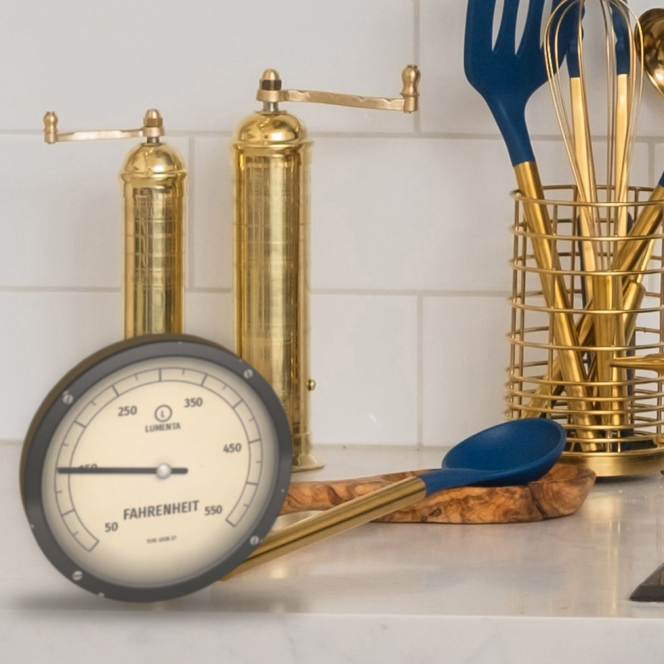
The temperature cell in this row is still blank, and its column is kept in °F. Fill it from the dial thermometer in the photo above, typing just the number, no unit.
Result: 150
